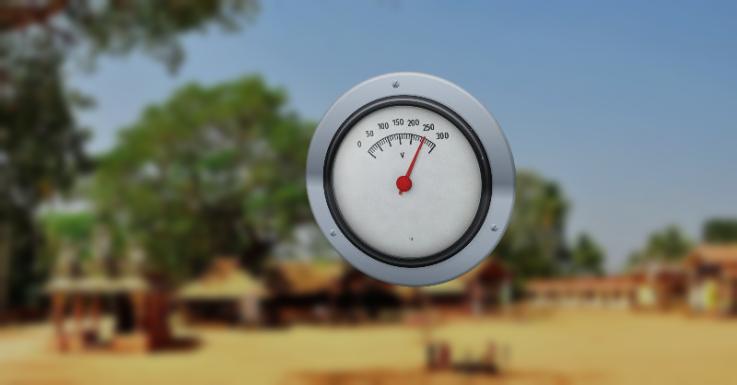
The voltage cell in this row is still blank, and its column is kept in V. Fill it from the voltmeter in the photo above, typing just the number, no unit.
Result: 250
